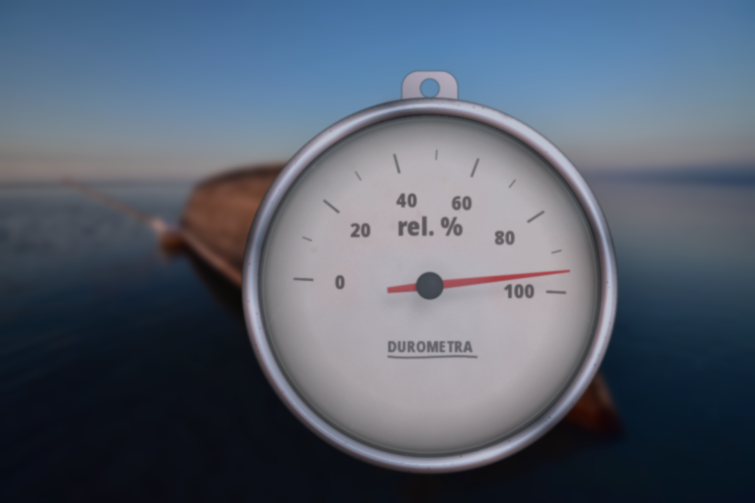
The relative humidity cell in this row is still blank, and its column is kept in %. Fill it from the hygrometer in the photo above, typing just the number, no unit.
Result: 95
